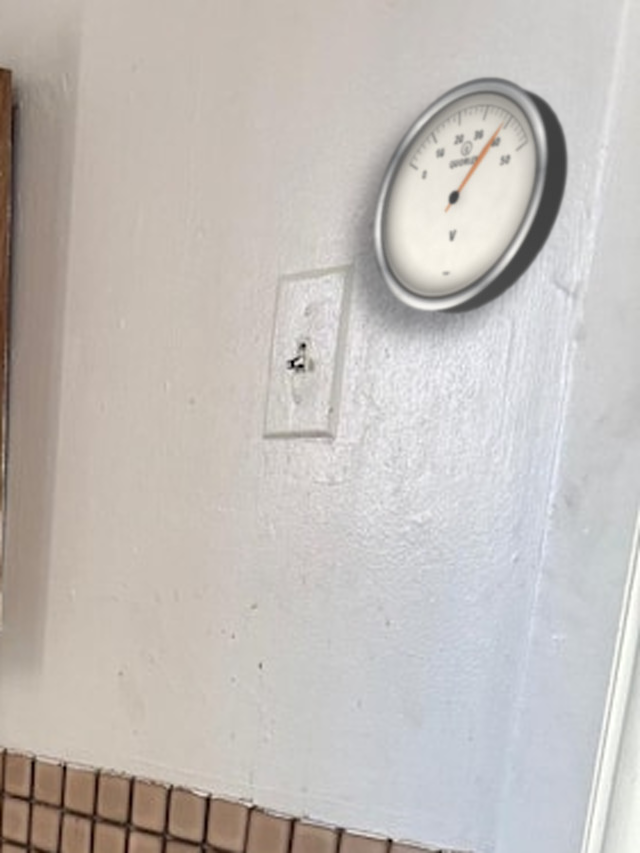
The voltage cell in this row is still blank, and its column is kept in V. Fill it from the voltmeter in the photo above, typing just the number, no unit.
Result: 40
